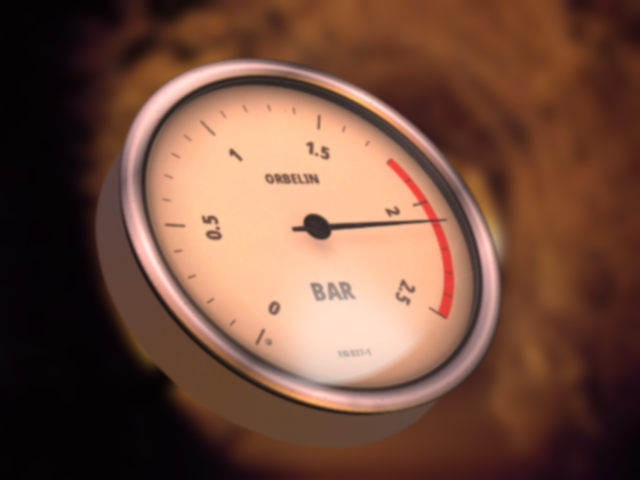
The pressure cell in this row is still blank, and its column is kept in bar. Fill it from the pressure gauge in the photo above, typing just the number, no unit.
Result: 2.1
